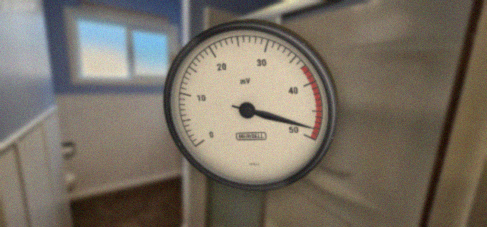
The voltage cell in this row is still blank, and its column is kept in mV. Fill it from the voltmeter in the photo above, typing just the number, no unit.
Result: 48
